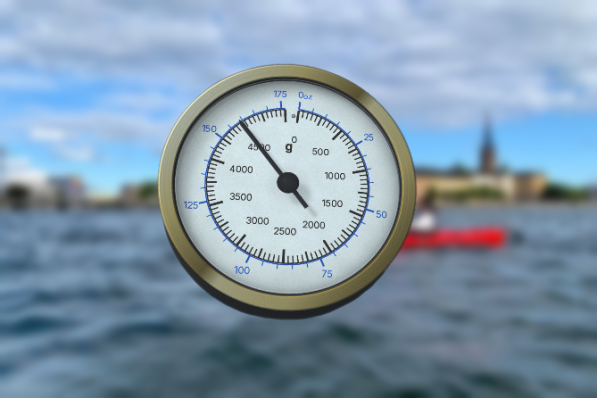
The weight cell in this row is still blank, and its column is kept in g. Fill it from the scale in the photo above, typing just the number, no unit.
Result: 4500
